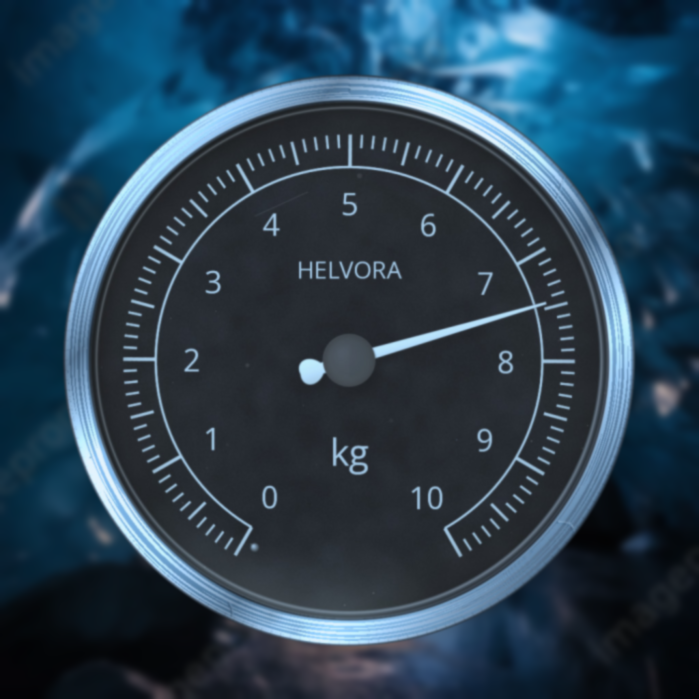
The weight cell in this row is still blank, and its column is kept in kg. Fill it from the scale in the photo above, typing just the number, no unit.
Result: 7.45
